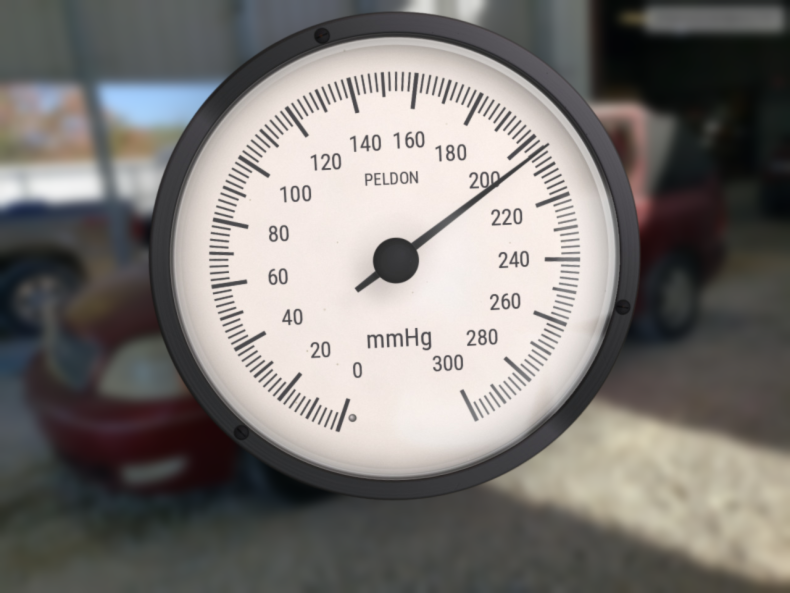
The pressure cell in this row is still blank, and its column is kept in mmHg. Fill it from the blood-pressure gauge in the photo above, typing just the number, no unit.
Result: 204
